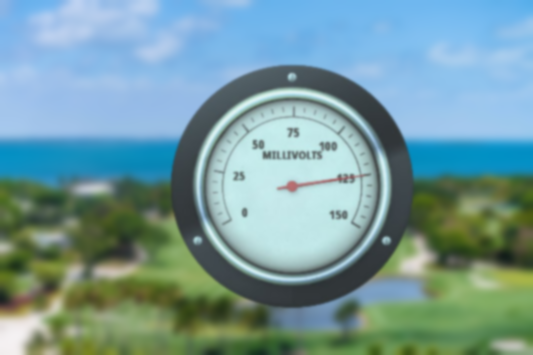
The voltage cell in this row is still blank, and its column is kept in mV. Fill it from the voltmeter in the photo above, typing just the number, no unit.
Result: 125
